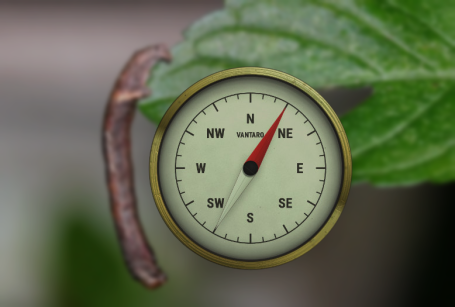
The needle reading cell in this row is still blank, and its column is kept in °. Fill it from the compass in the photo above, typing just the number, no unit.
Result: 30
